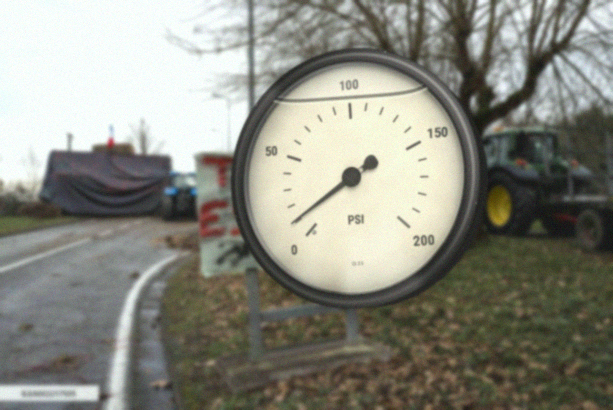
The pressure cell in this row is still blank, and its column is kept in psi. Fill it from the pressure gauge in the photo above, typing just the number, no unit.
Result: 10
